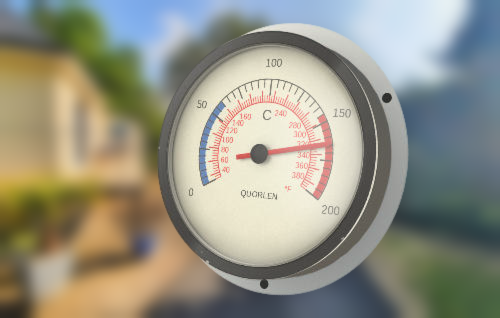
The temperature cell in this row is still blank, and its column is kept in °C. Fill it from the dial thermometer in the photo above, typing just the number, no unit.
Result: 165
